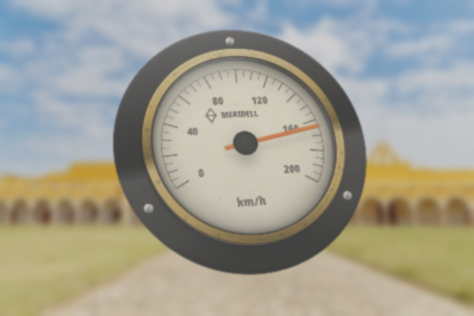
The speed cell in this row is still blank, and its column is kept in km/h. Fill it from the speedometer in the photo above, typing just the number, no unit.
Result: 165
